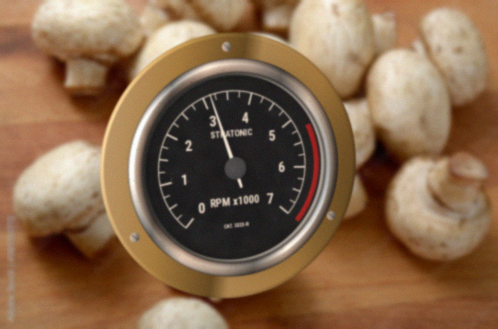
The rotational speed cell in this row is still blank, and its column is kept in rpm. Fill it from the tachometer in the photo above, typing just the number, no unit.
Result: 3125
